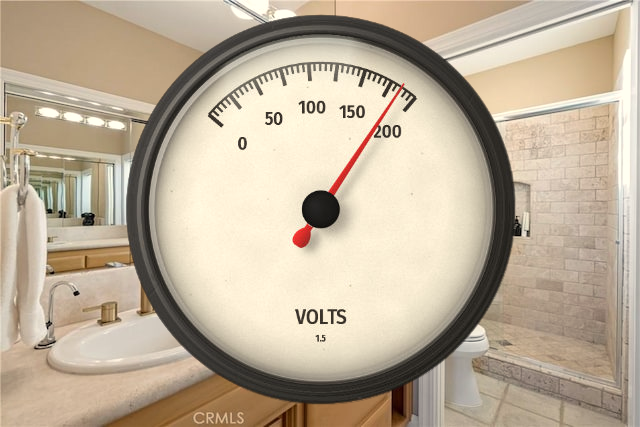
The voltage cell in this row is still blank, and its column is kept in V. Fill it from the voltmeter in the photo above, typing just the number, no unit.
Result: 185
